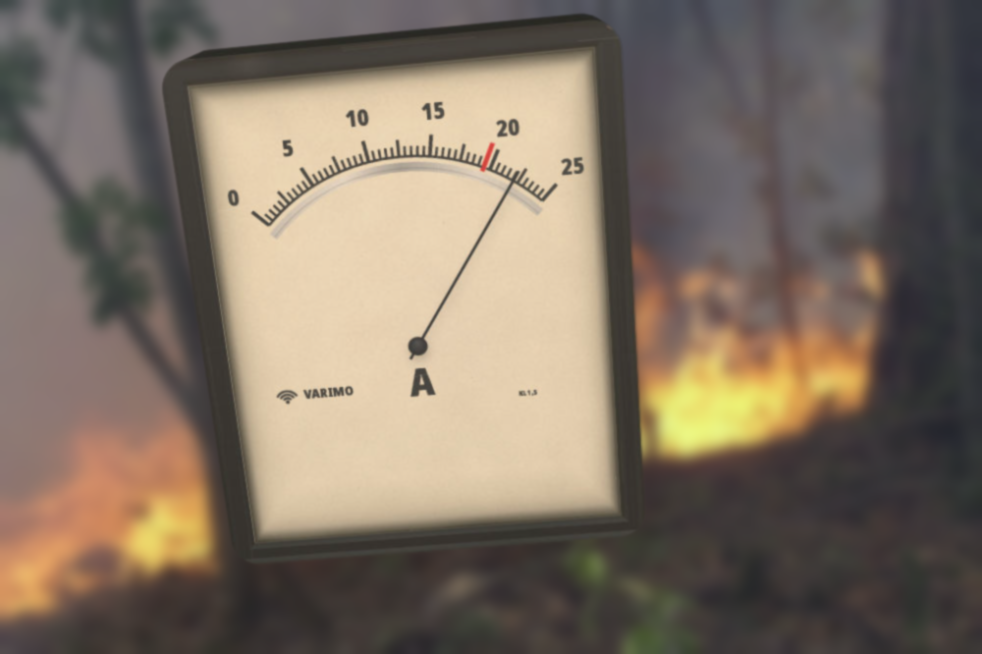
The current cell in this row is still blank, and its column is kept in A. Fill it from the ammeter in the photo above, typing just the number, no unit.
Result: 22
